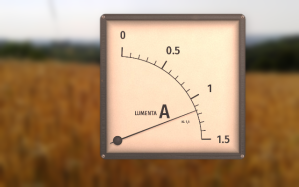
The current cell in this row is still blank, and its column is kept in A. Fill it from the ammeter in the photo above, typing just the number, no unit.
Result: 1.15
